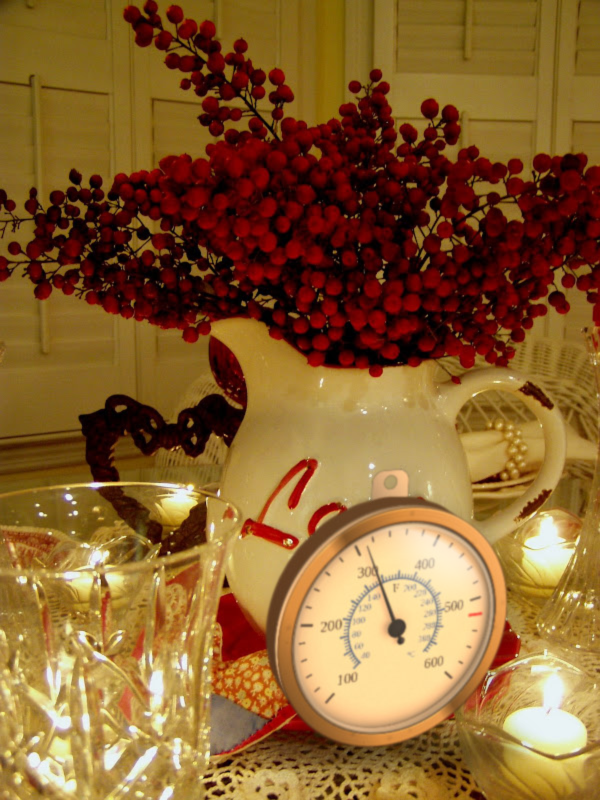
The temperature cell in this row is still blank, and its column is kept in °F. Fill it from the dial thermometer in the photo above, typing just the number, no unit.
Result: 310
